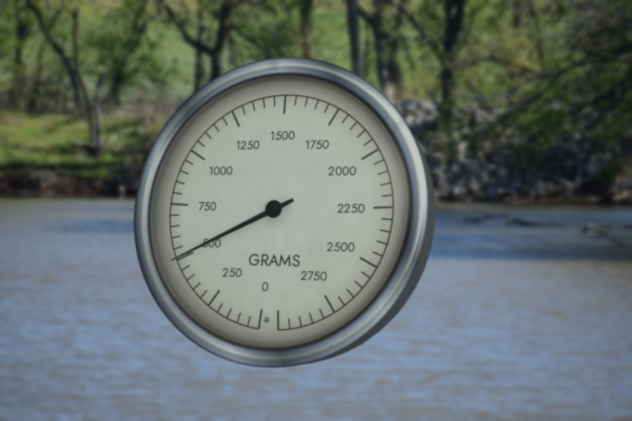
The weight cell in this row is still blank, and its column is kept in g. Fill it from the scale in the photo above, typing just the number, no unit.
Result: 500
